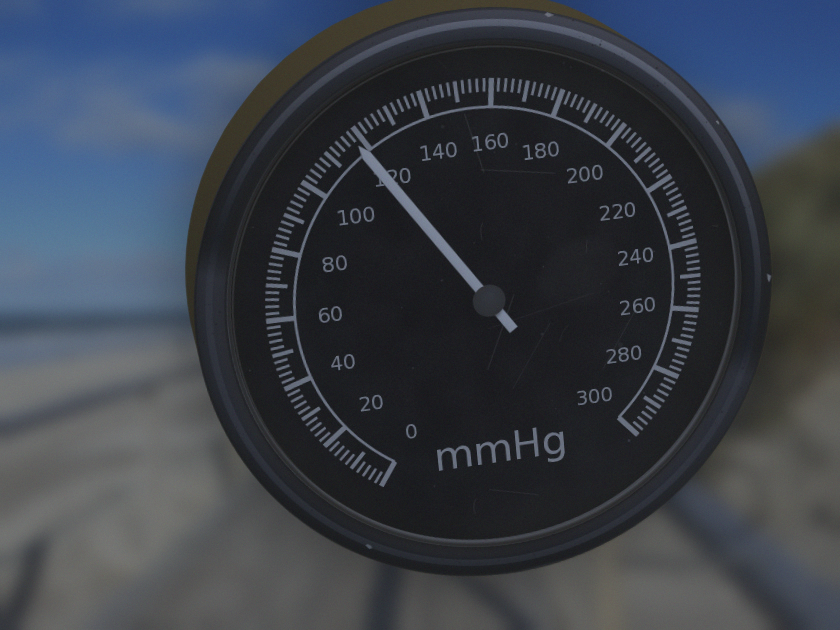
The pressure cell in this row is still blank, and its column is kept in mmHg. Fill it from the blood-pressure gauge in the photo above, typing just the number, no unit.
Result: 118
